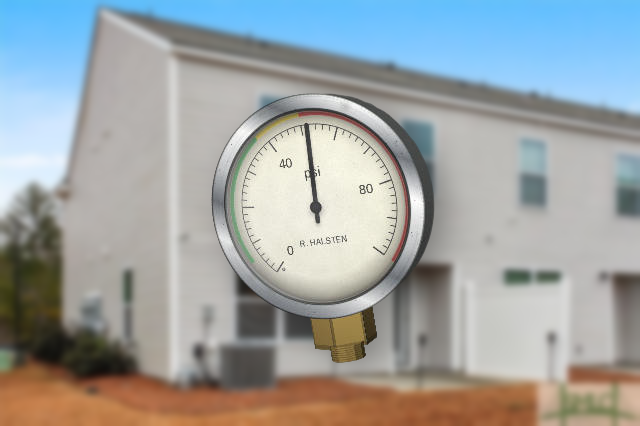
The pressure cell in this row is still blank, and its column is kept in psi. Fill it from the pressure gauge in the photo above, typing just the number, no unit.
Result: 52
